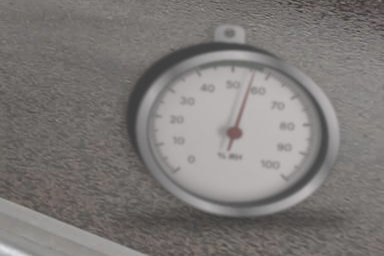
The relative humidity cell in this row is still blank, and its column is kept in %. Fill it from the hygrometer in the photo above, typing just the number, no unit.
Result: 55
